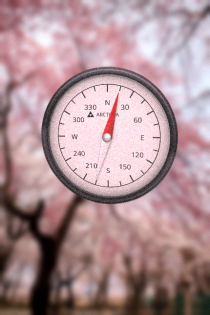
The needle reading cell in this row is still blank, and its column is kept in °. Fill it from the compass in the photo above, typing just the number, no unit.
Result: 15
